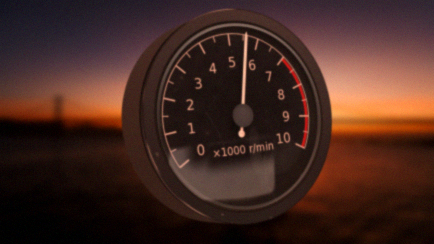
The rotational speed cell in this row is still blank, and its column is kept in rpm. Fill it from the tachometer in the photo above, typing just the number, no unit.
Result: 5500
